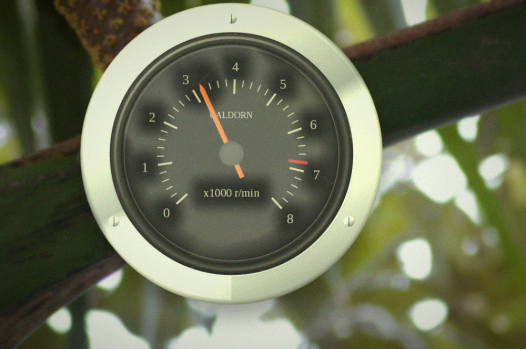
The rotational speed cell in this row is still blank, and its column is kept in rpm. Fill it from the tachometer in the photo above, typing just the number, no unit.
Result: 3200
